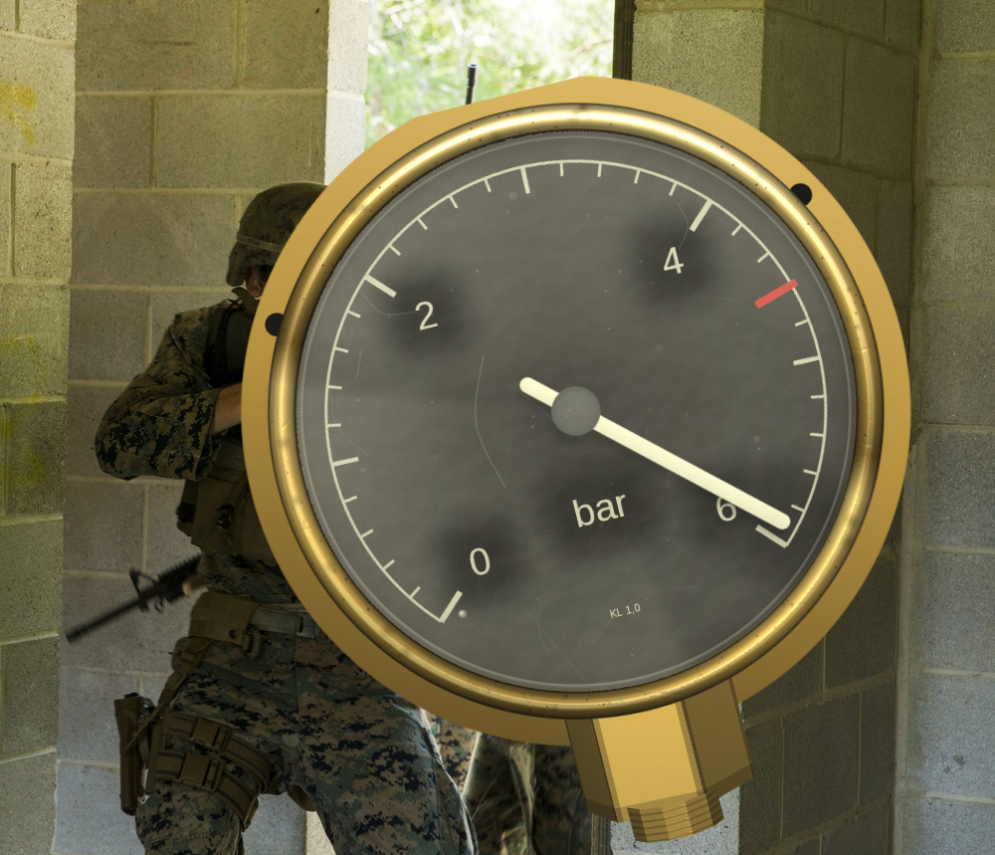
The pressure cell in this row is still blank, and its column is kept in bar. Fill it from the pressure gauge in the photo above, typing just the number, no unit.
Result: 5.9
